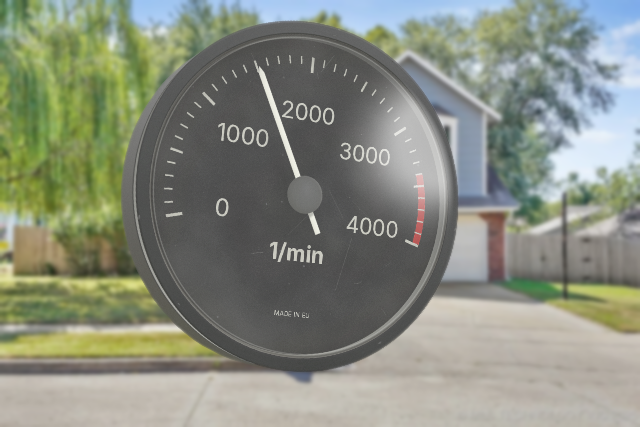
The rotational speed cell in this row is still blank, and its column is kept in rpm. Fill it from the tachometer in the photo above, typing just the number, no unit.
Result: 1500
